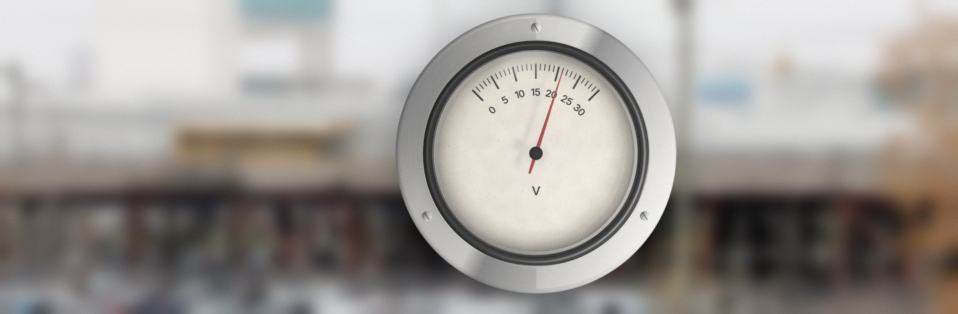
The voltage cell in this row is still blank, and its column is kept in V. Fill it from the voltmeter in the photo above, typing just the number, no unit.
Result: 21
